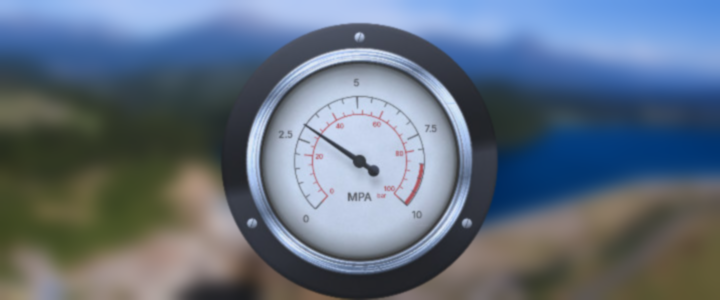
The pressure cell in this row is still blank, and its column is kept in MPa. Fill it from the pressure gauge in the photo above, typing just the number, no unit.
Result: 3
